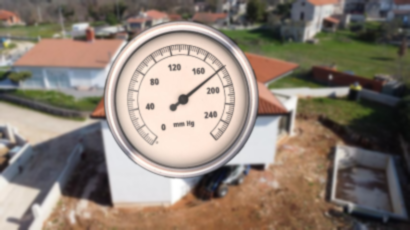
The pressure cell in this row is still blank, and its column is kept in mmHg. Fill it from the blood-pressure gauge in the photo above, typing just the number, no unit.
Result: 180
